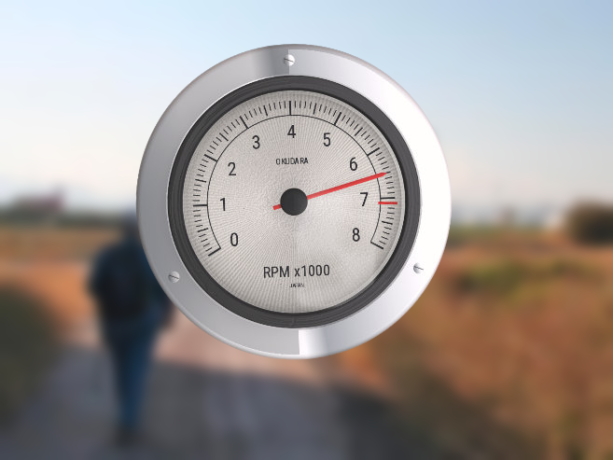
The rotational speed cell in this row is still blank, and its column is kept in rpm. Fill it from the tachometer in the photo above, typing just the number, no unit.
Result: 6500
